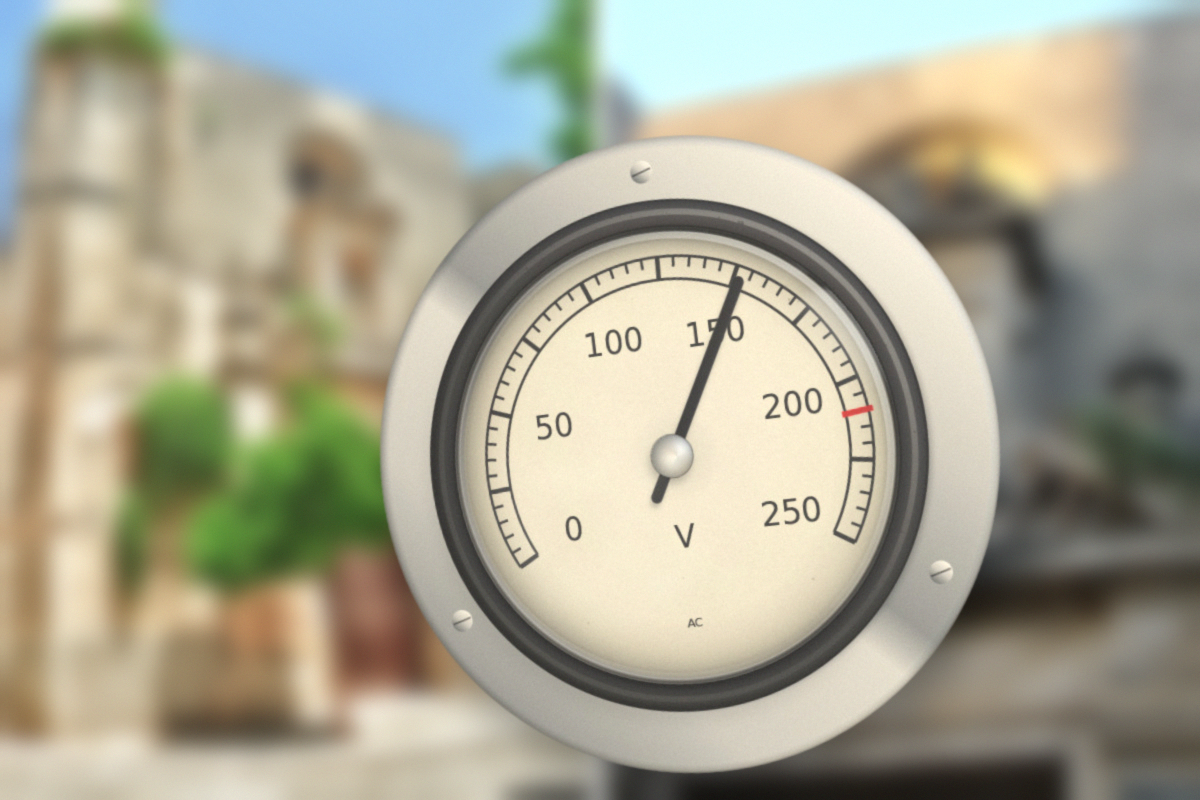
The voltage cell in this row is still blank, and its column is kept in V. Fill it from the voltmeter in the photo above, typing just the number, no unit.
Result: 152.5
